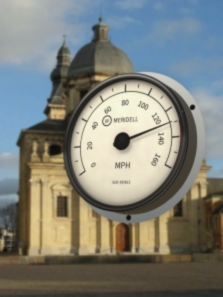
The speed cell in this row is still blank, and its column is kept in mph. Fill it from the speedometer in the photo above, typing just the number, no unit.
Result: 130
